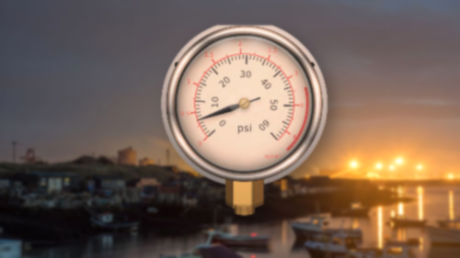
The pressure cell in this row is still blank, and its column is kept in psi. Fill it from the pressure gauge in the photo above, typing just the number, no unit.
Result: 5
